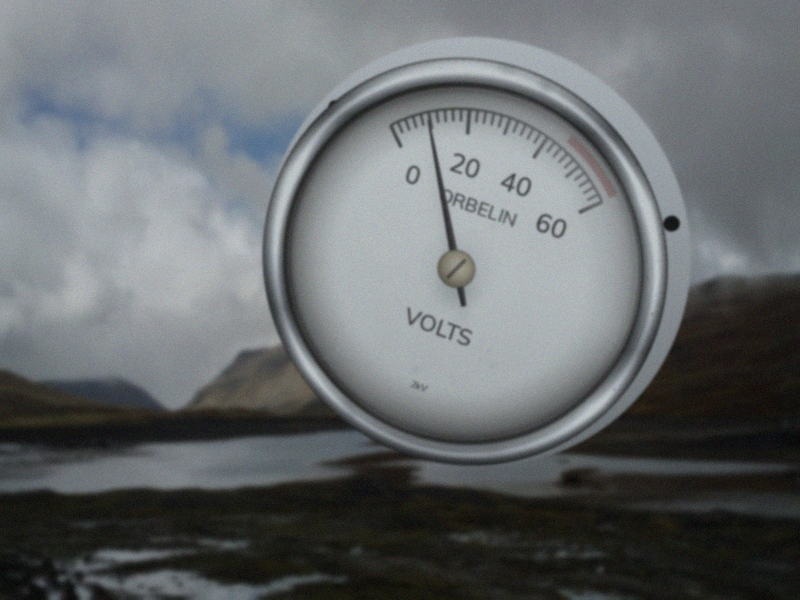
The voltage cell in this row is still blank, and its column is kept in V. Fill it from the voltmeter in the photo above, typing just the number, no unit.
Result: 10
